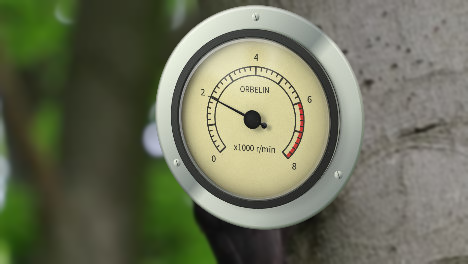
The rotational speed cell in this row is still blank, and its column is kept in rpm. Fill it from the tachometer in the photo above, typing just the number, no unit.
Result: 2000
